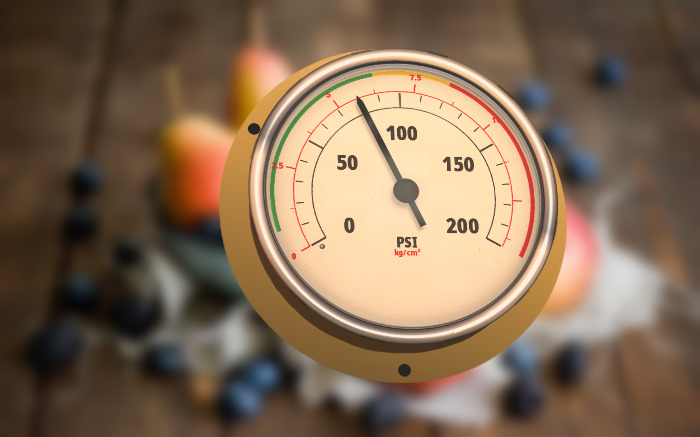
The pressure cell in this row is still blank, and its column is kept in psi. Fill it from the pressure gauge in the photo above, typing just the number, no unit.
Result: 80
